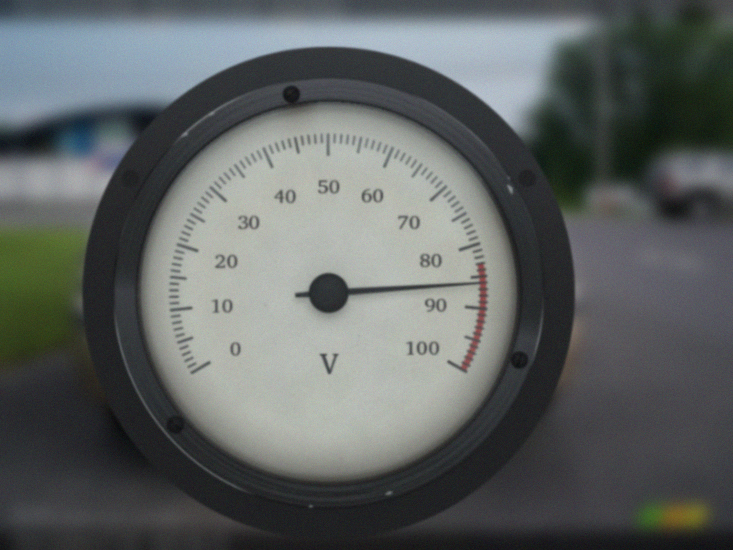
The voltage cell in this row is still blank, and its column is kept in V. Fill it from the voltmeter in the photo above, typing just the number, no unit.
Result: 86
